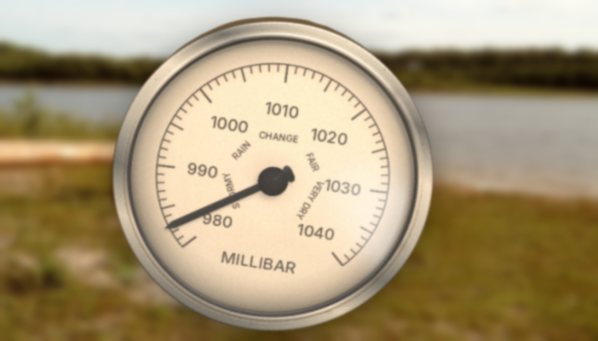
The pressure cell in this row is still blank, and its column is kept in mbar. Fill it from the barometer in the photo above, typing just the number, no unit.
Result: 983
